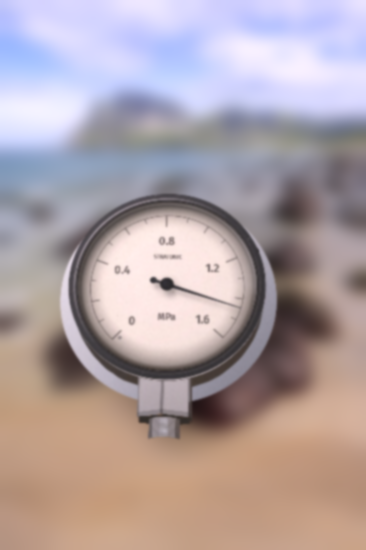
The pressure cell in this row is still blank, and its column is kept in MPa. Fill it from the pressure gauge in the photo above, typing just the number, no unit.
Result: 1.45
